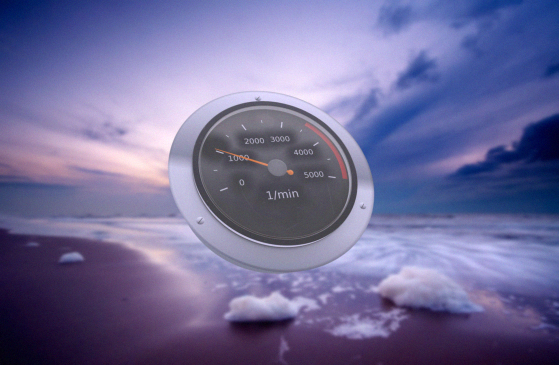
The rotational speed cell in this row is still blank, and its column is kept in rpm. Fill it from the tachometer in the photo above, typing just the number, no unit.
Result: 1000
